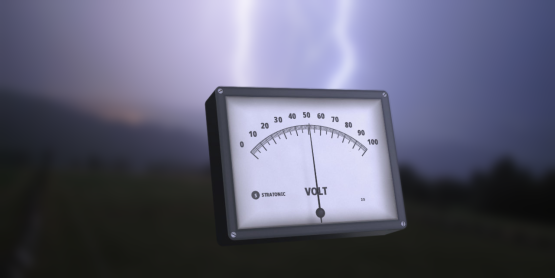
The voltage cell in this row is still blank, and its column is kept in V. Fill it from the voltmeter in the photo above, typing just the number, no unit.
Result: 50
